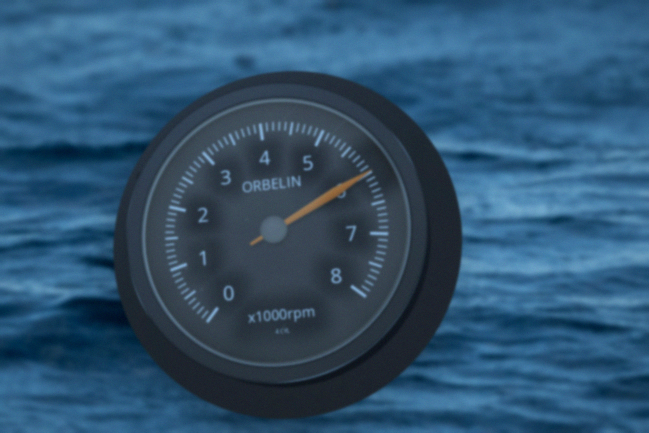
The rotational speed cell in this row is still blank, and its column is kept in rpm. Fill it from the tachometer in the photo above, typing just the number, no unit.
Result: 6000
